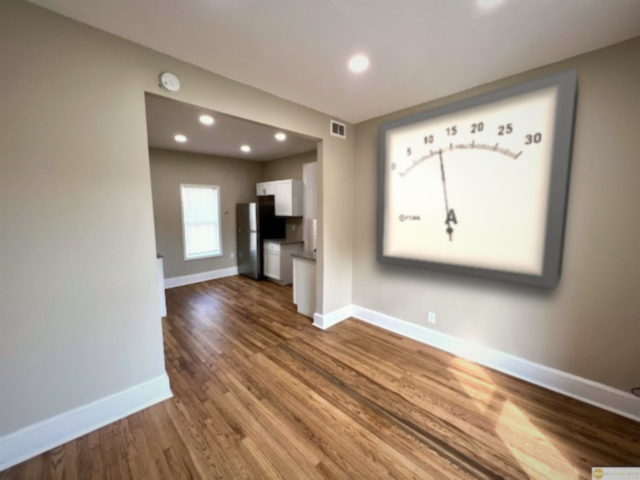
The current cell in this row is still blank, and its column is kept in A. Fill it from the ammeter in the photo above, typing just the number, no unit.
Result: 12.5
